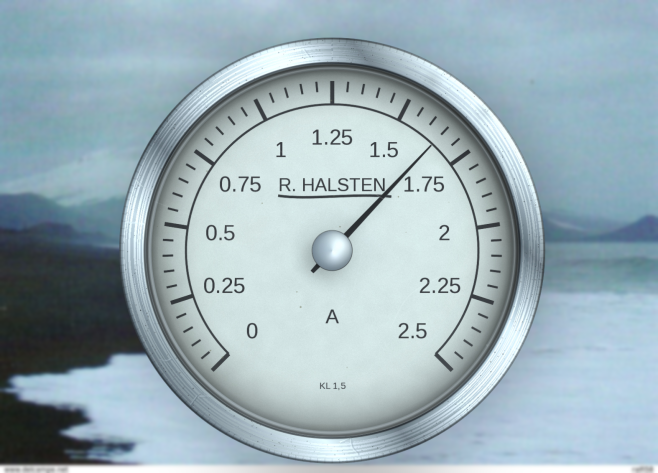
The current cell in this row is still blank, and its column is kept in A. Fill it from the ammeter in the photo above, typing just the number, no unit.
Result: 1.65
